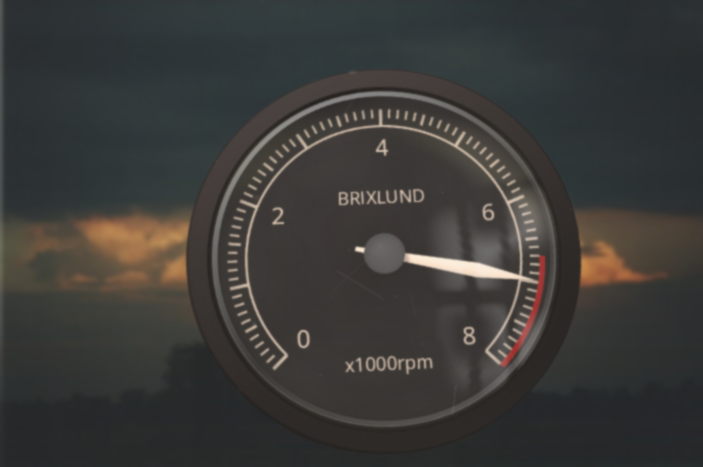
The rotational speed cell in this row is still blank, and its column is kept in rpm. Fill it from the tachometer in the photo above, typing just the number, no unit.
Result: 7000
